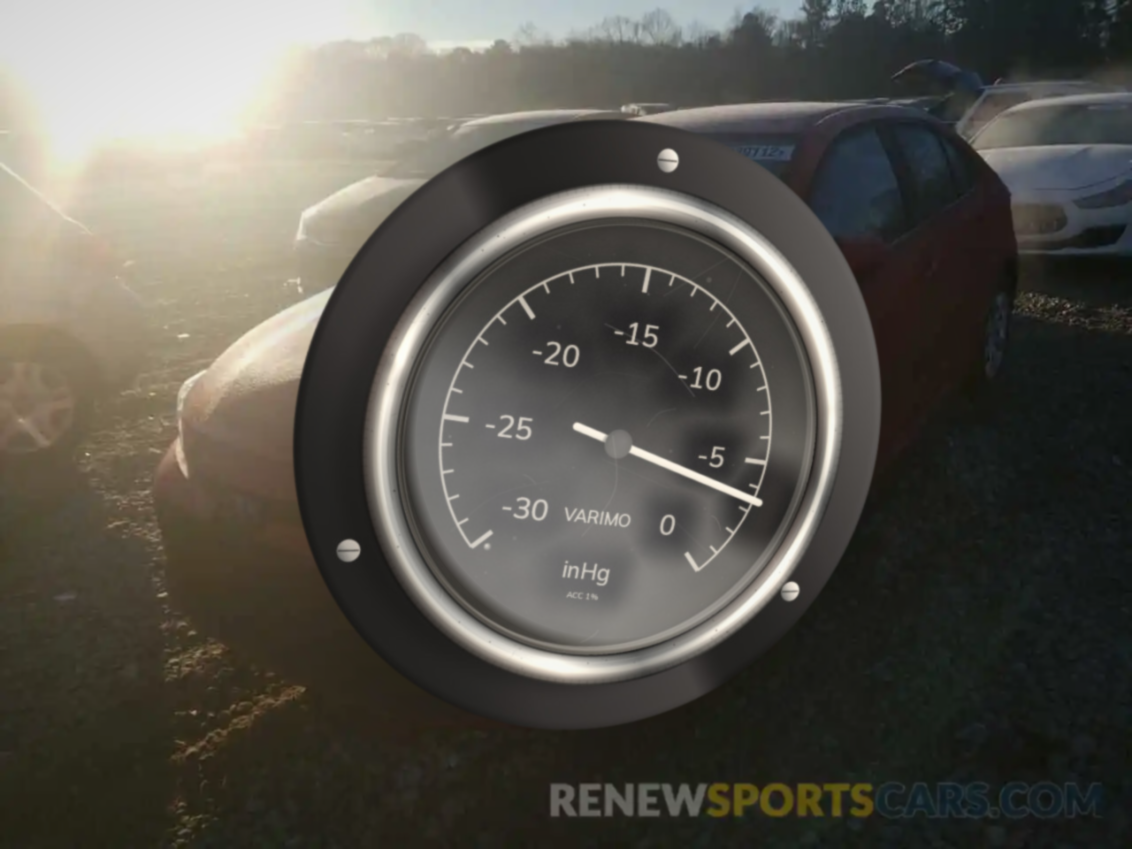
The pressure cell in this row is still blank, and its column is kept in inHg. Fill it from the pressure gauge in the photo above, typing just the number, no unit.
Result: -3.5
